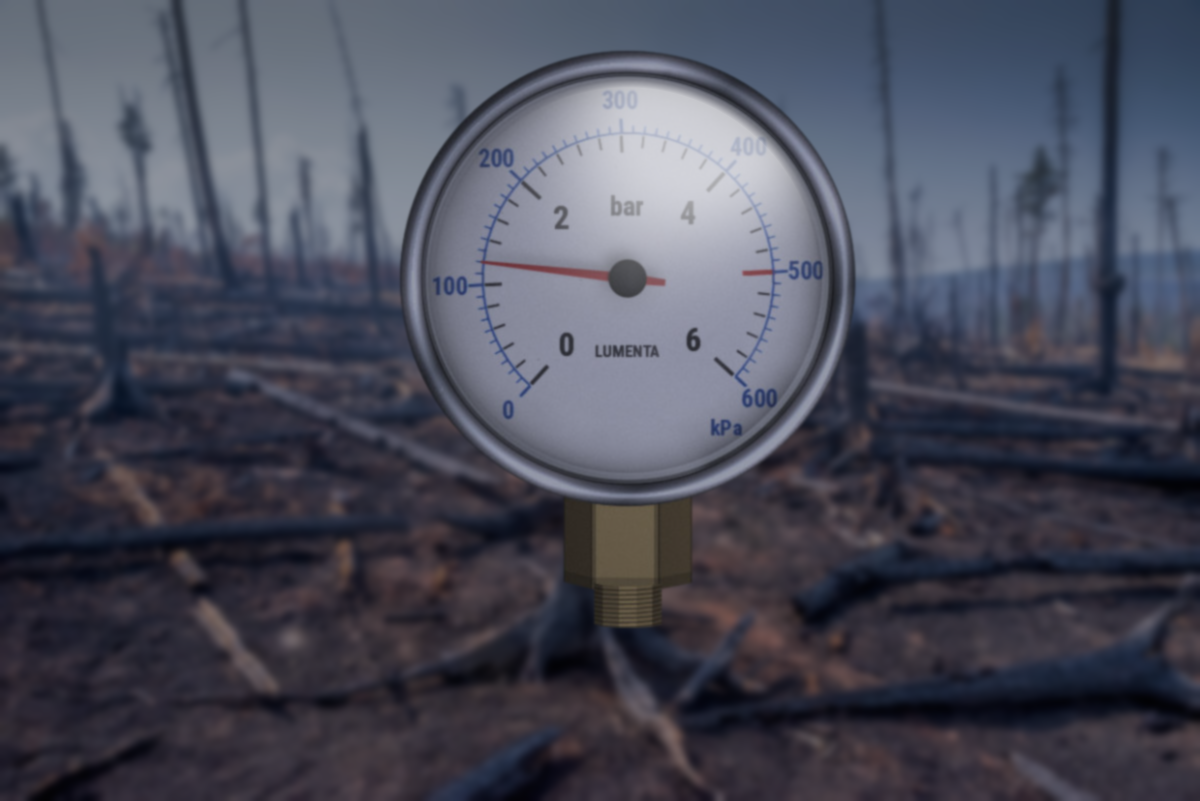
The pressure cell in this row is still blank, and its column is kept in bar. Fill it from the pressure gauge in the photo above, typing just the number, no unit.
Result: 1.2
